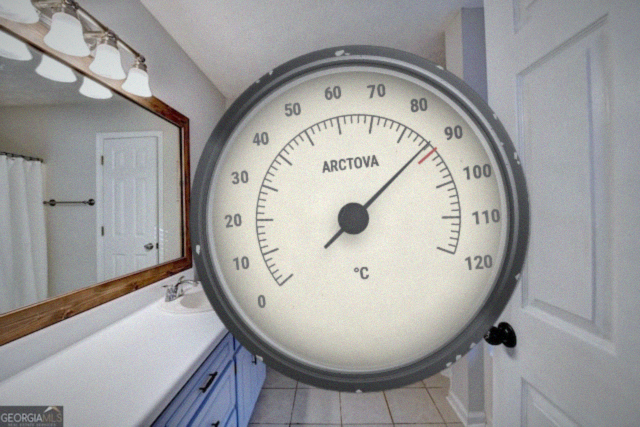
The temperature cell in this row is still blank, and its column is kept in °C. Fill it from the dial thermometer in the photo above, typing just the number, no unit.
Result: 88
